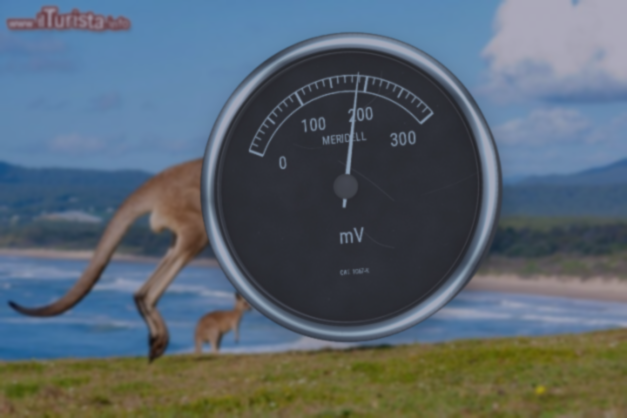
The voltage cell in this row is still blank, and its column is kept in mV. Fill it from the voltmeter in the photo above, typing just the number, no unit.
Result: 190
